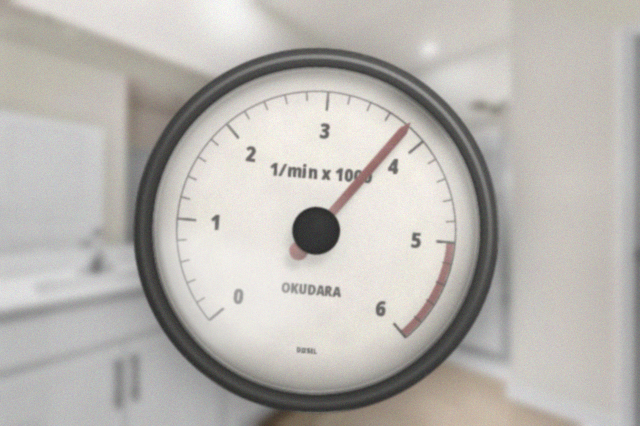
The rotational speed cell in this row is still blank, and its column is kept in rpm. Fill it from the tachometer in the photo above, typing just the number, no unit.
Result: 3800
